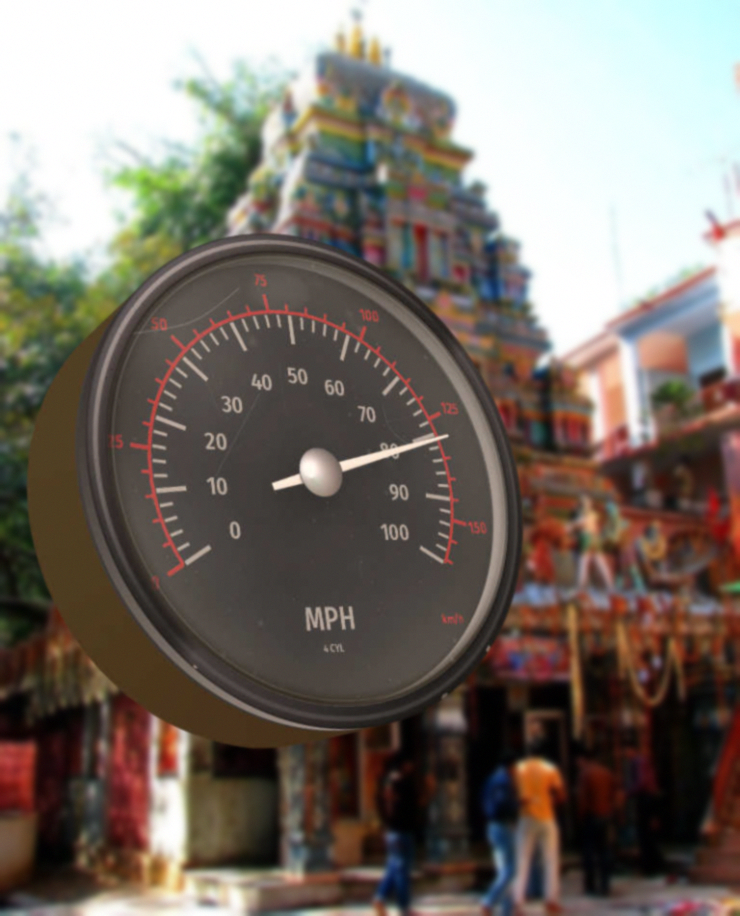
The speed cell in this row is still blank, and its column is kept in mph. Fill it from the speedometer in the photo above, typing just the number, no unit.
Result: 81
